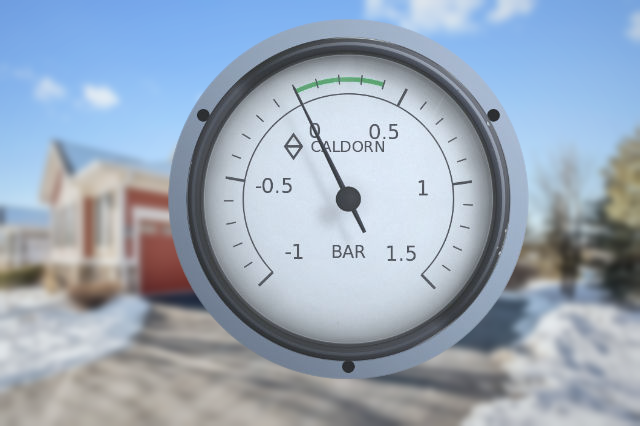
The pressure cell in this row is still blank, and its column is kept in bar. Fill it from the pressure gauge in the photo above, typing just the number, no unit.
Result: 0
